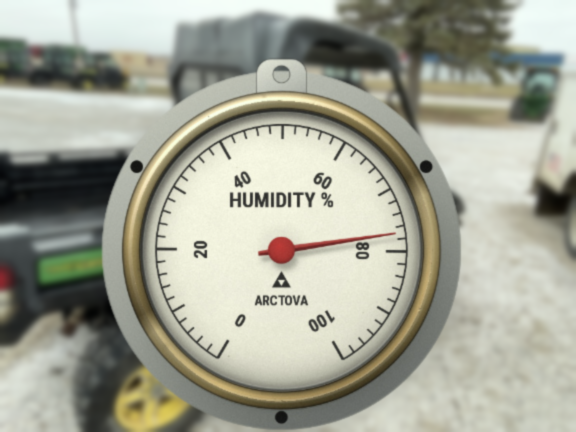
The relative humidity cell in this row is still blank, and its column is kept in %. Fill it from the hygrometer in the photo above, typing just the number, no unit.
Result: 77
